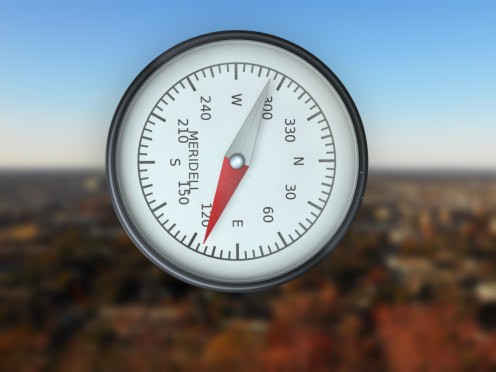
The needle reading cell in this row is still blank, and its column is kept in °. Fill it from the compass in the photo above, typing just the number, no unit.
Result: 112.5
